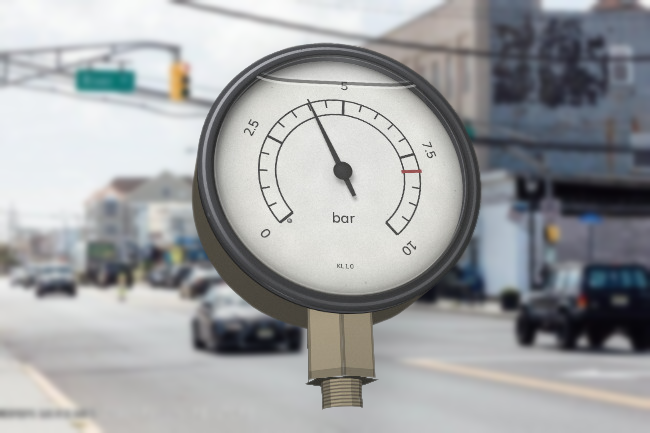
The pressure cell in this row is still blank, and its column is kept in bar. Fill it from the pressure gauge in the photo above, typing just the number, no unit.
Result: 4
